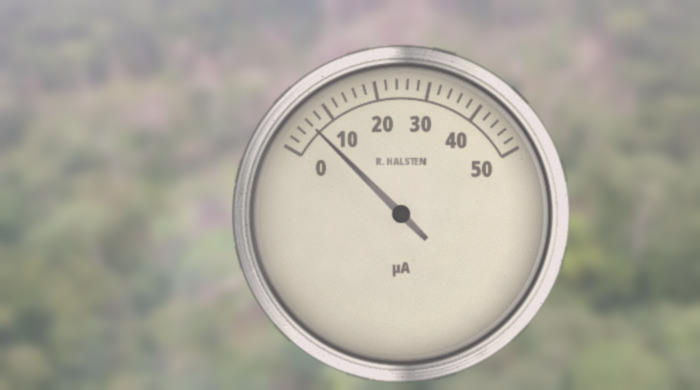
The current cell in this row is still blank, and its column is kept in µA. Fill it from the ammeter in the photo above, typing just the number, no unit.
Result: 6
